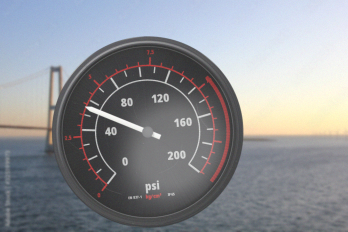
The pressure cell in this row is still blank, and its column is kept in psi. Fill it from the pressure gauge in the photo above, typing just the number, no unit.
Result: 55
